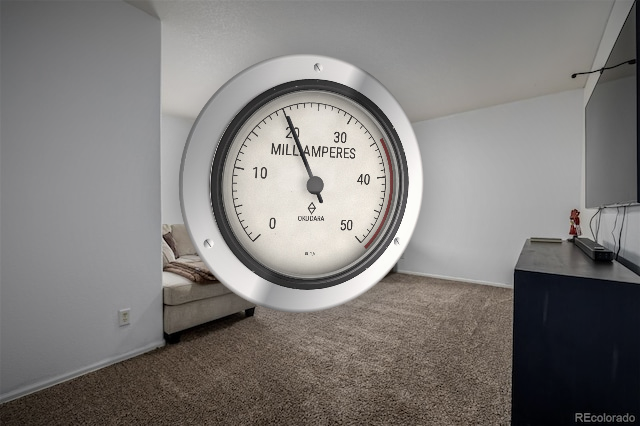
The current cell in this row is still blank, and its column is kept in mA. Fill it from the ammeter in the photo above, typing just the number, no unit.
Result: 20
